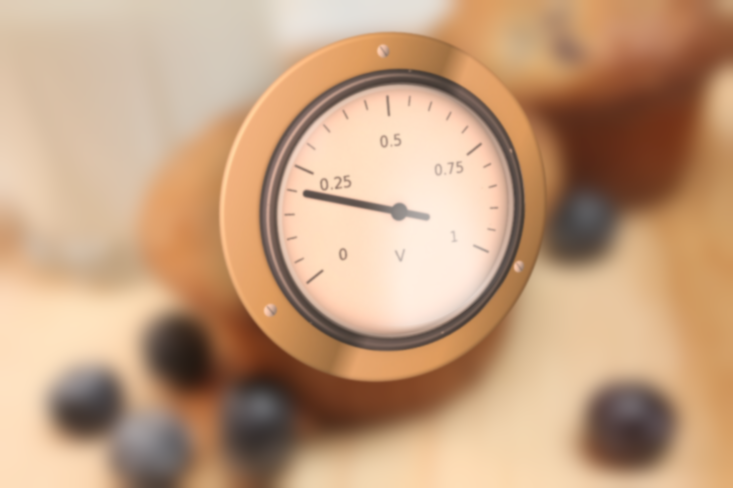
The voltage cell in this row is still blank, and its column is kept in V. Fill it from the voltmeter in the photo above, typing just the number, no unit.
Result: 0.2
